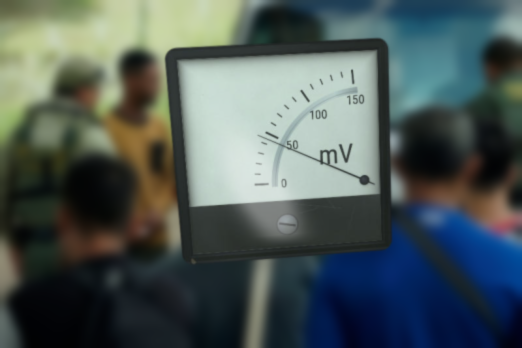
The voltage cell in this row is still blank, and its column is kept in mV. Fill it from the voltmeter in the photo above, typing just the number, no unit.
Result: 45
